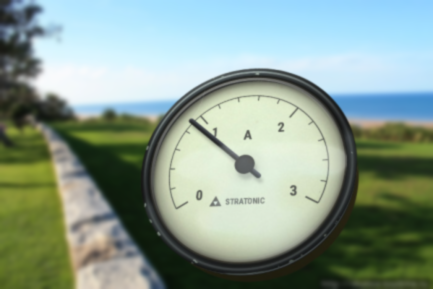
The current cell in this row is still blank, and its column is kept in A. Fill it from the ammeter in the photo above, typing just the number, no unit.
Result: 0.9
